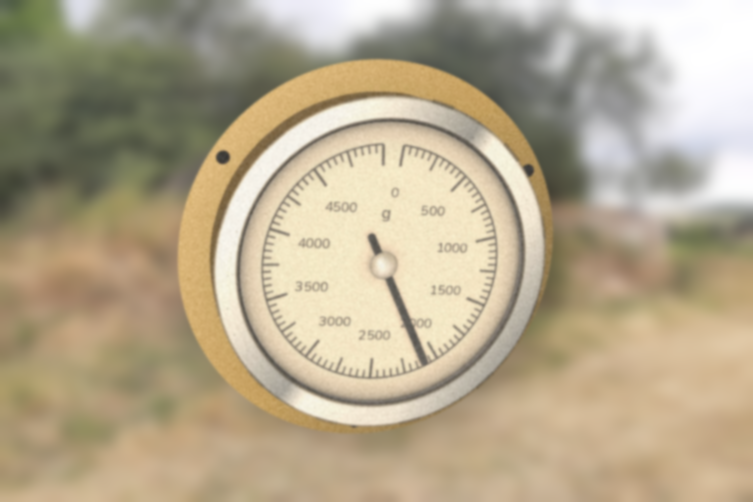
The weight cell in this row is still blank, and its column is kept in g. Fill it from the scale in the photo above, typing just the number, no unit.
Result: 2100
